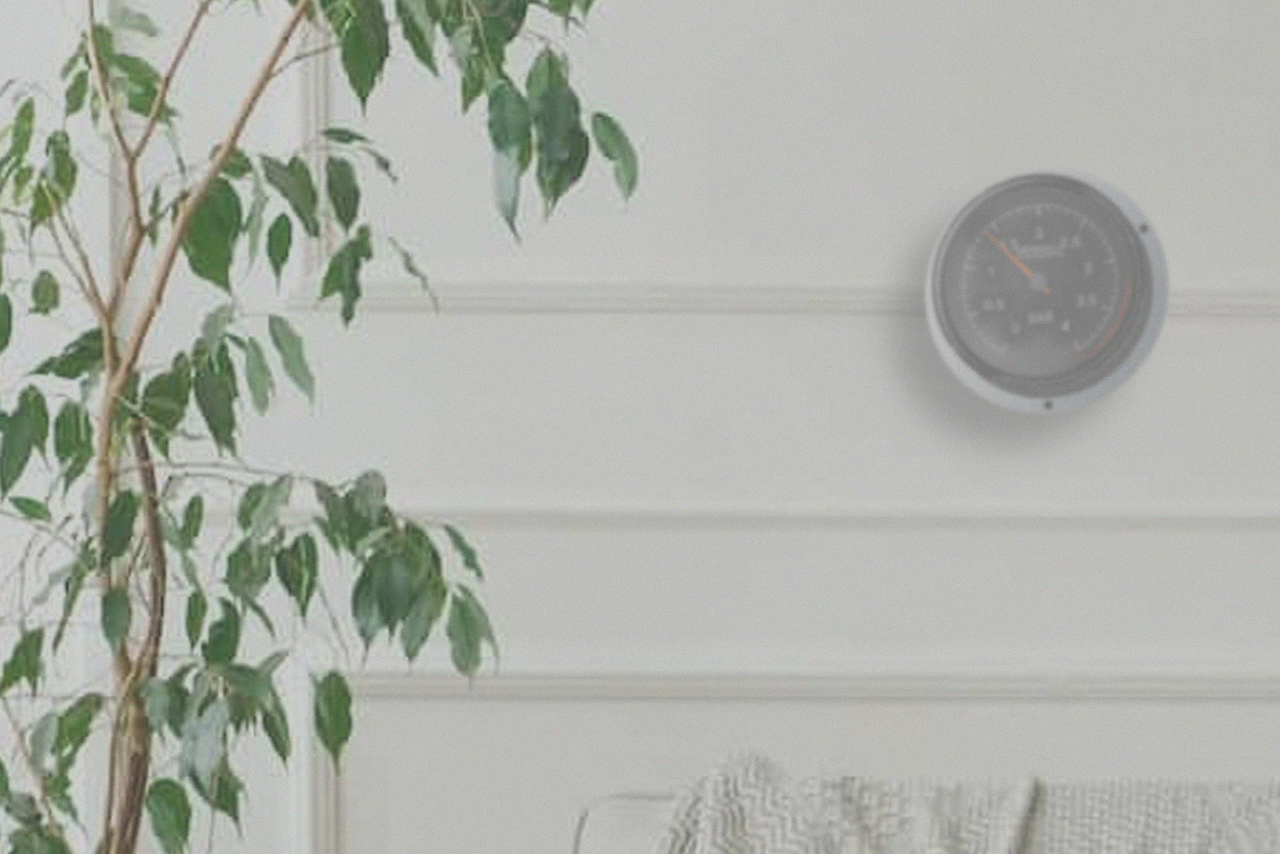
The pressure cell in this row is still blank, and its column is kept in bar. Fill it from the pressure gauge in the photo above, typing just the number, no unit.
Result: 1.4
